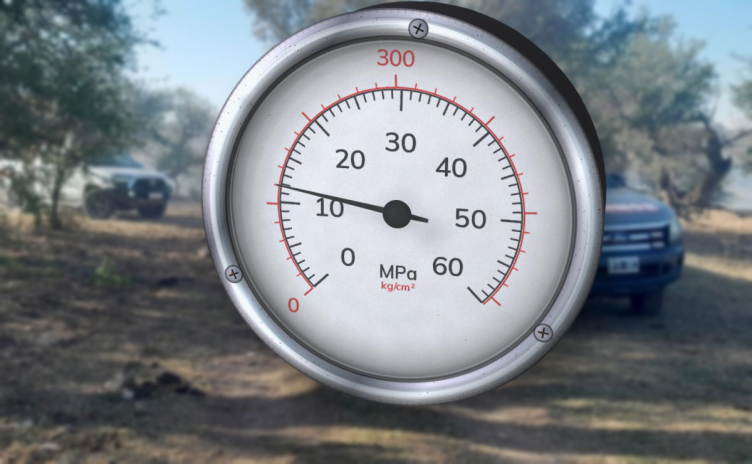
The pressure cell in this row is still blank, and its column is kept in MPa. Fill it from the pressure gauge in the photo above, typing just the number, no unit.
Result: 12
